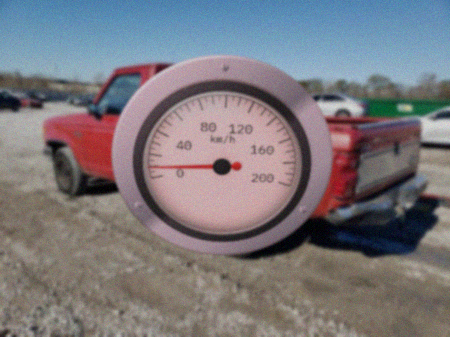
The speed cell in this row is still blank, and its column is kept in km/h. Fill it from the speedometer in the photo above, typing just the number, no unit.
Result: 10
